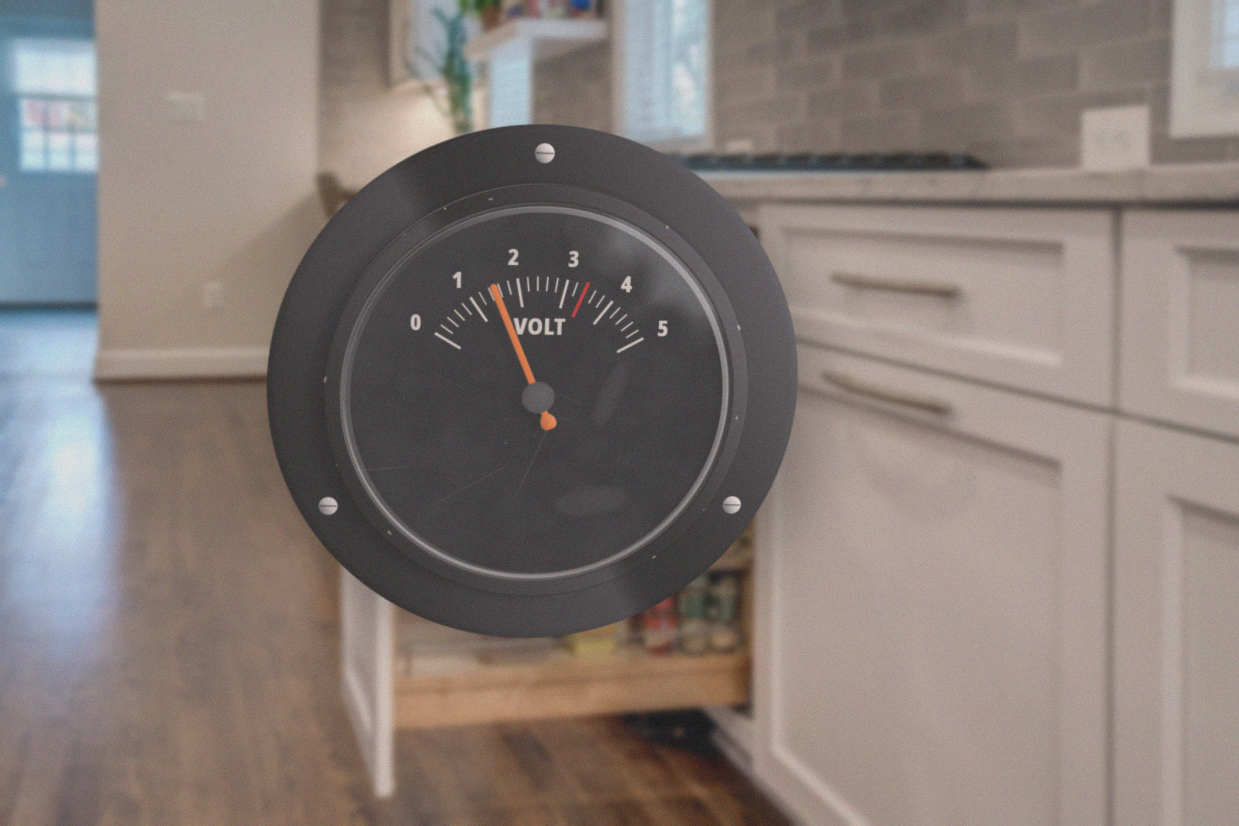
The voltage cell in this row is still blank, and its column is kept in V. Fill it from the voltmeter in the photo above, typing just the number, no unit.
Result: 1.5
